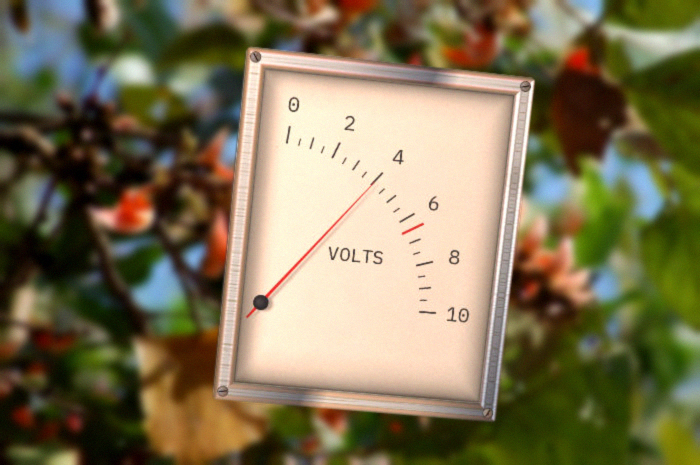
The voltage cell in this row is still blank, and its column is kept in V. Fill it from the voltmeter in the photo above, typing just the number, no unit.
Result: 4
